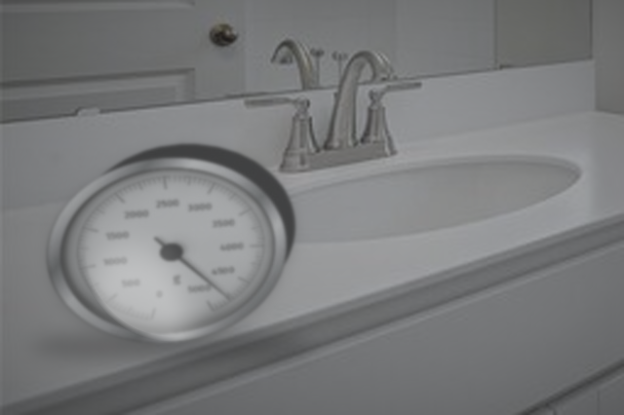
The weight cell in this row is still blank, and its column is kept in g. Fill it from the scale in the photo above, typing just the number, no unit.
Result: 4750
